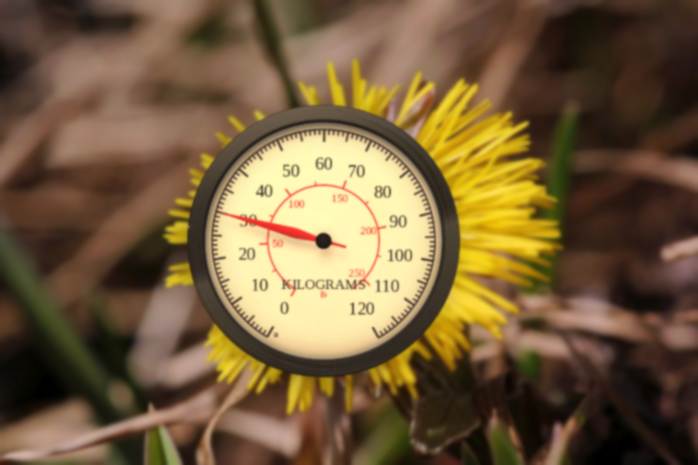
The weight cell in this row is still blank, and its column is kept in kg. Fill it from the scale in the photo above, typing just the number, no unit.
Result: 30
